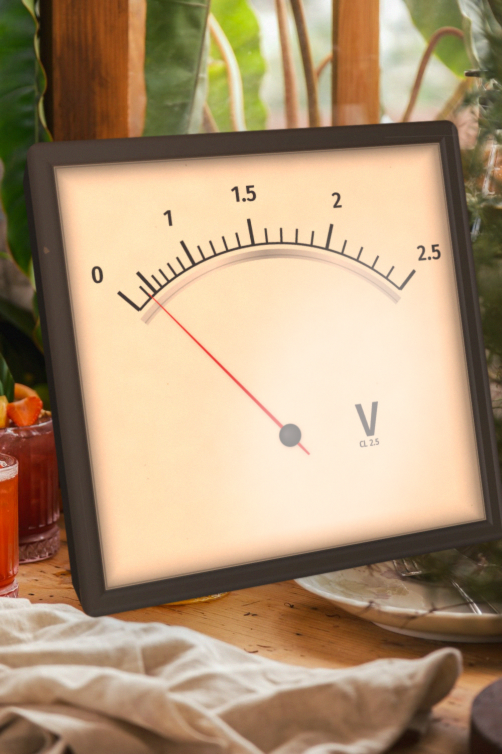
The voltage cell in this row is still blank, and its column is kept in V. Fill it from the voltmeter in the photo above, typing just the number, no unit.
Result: 0.4
